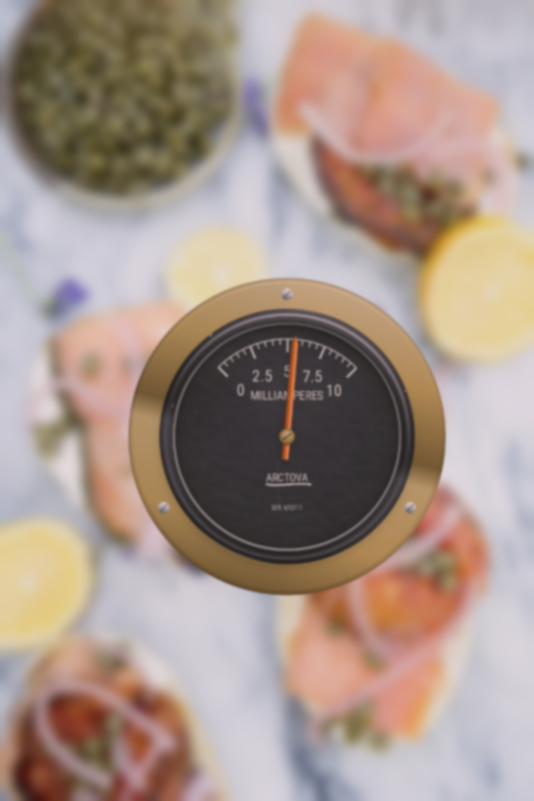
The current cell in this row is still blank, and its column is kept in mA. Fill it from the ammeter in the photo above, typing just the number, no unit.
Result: 5.5
